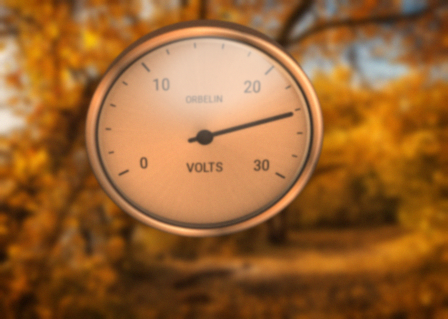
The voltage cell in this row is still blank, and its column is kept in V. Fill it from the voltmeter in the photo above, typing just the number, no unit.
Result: 24
